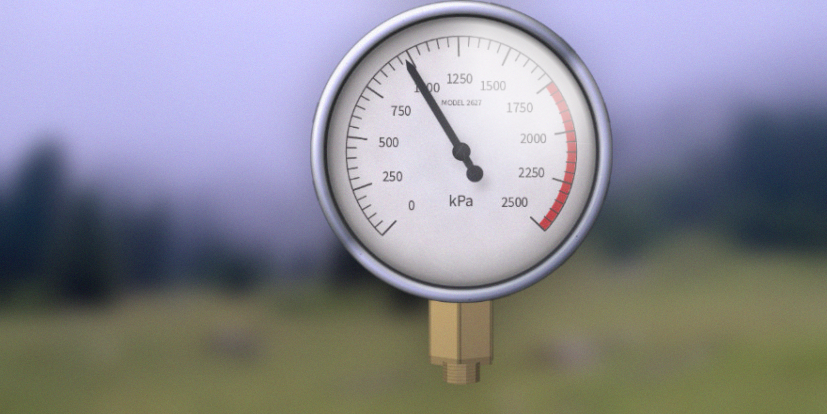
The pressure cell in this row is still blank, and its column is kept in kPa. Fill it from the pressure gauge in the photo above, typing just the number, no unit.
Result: 975
